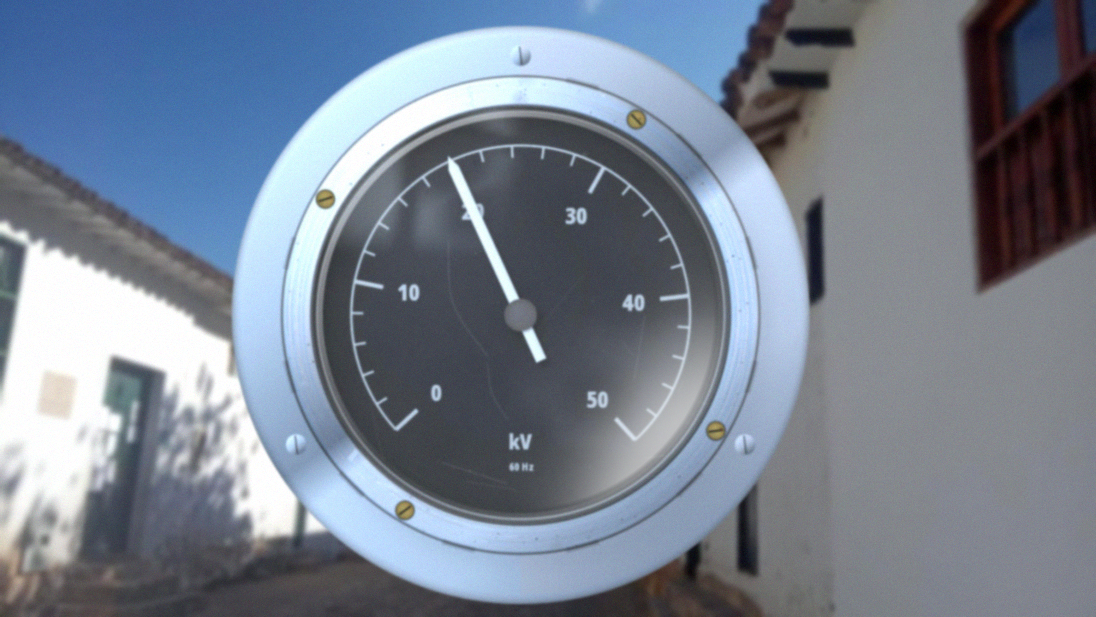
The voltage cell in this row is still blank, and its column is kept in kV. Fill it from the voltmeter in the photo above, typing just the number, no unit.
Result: 20
